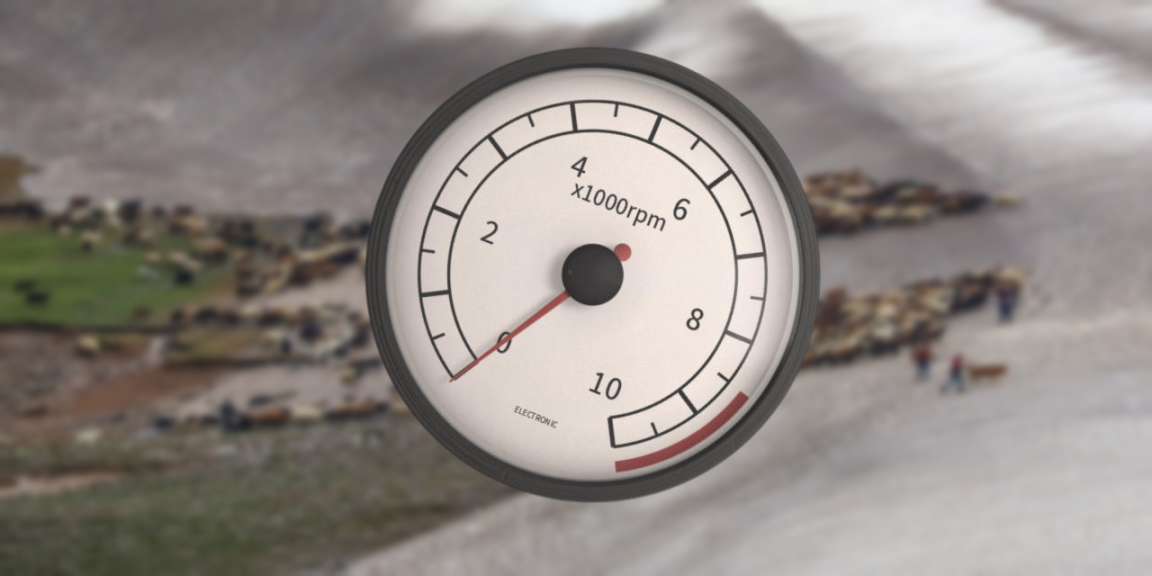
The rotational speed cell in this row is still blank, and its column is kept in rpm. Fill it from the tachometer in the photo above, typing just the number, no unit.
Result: 0
